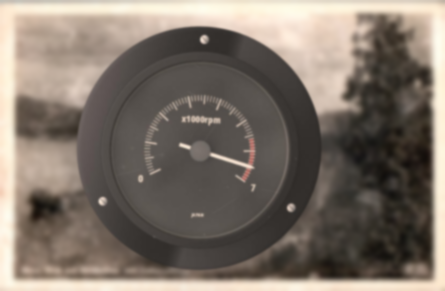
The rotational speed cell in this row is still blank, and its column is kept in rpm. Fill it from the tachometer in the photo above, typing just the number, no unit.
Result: 6500
